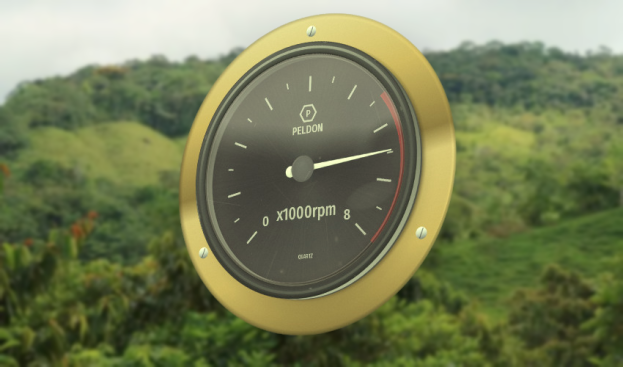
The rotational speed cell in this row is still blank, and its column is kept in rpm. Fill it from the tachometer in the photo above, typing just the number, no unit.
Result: 6500
